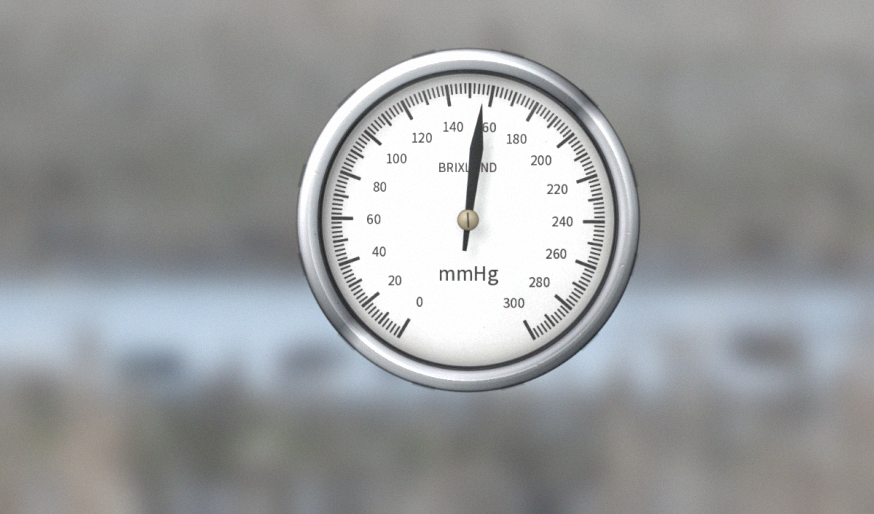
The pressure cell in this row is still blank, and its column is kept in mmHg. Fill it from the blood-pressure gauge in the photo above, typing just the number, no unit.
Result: 156
